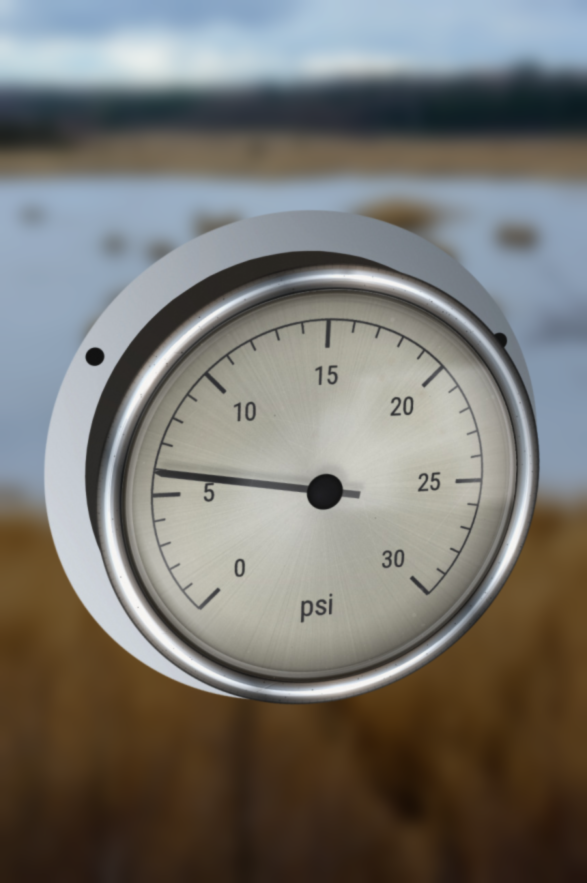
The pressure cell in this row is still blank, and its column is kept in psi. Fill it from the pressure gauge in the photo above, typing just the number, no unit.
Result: 6
